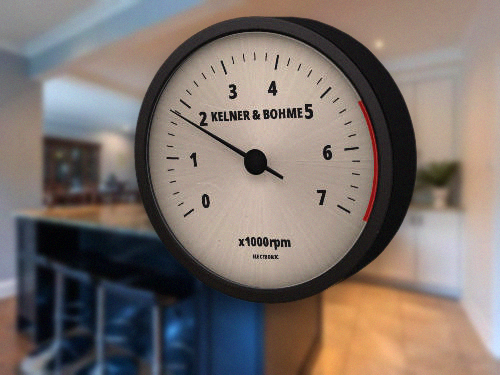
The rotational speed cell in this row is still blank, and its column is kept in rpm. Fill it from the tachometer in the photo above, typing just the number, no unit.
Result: 1800
